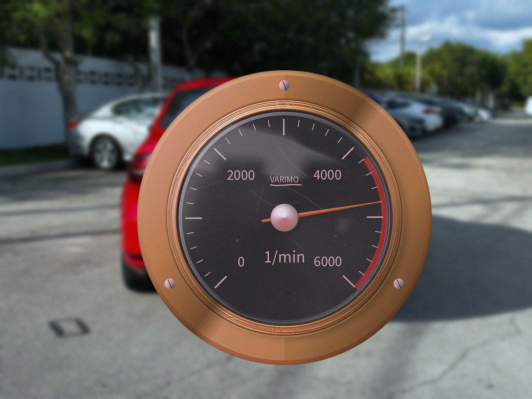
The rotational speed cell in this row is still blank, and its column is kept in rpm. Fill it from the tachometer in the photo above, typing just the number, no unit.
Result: 4800
